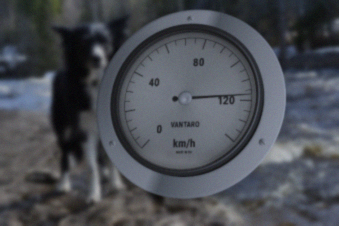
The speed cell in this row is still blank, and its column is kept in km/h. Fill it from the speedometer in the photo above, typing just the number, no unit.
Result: 117.5
